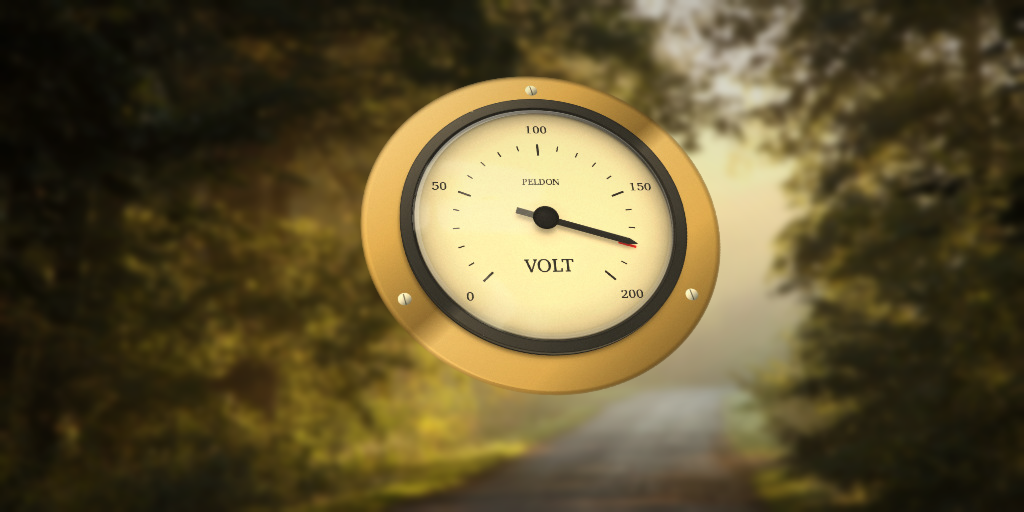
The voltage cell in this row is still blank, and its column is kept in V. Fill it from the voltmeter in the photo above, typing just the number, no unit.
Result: 180
